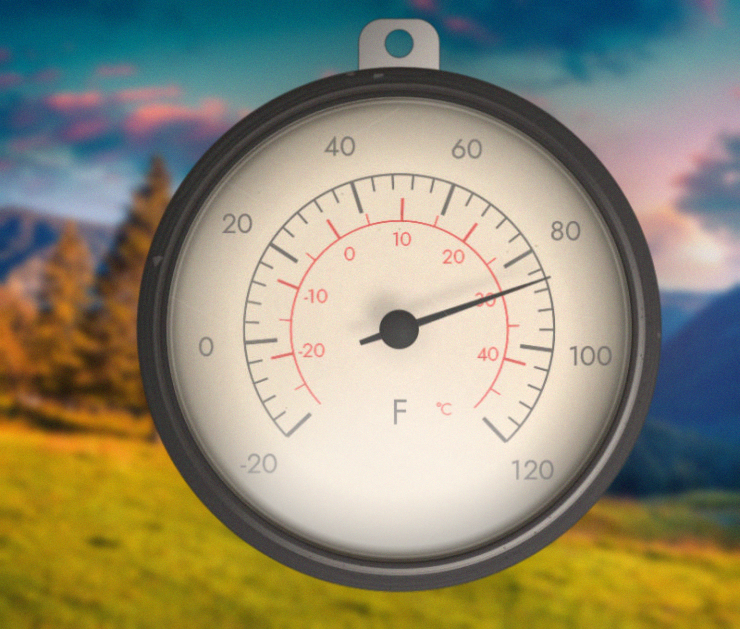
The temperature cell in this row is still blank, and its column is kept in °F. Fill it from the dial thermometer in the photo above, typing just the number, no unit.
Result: 86
